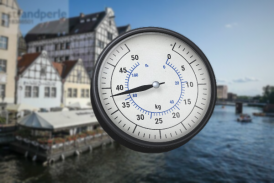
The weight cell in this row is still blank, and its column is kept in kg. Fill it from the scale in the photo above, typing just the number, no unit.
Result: 38
